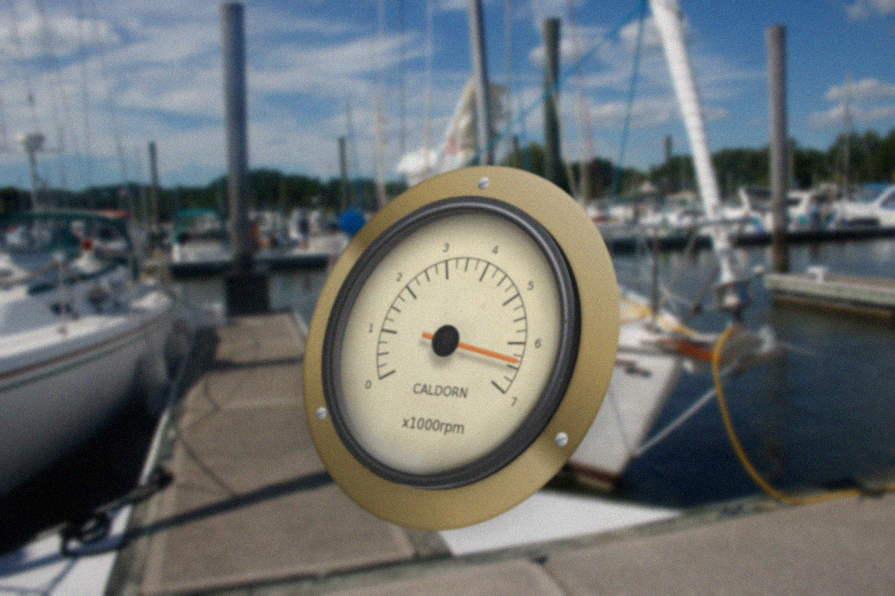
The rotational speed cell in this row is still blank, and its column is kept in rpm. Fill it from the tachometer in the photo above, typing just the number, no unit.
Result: 6375
